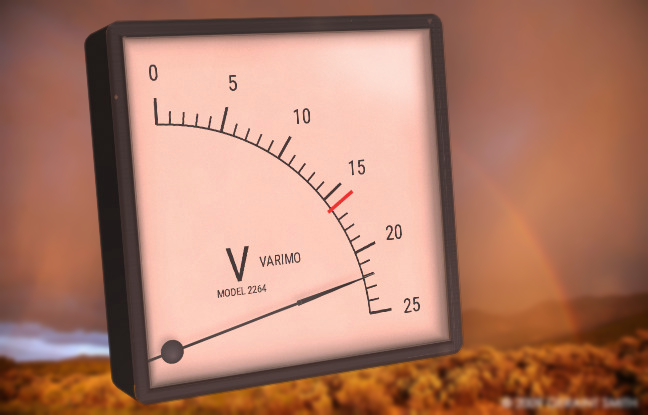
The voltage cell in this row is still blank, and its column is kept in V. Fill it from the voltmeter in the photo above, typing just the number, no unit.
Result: 22
